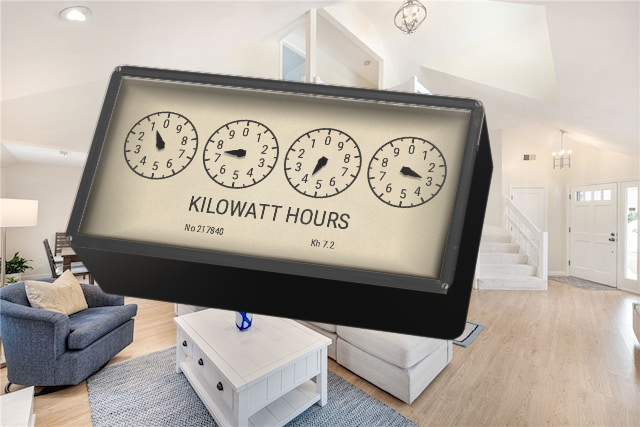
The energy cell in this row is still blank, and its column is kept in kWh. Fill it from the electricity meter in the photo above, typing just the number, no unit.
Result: 743
